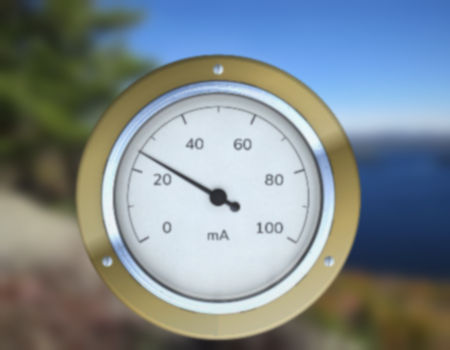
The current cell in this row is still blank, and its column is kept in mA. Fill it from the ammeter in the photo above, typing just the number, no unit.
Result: 25
